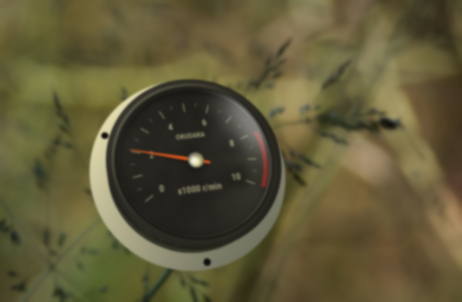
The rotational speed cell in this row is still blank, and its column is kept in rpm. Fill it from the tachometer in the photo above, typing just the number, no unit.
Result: 2000
